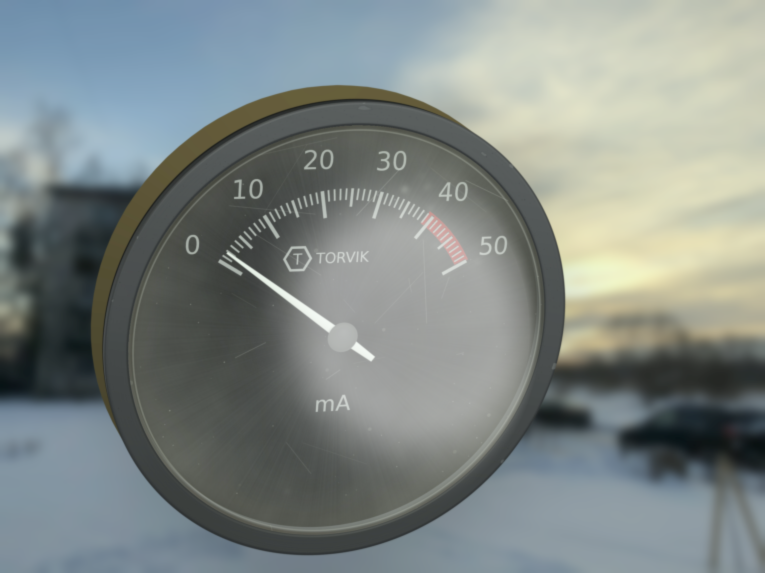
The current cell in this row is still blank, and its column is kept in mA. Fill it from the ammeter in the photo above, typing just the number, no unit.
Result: 2
